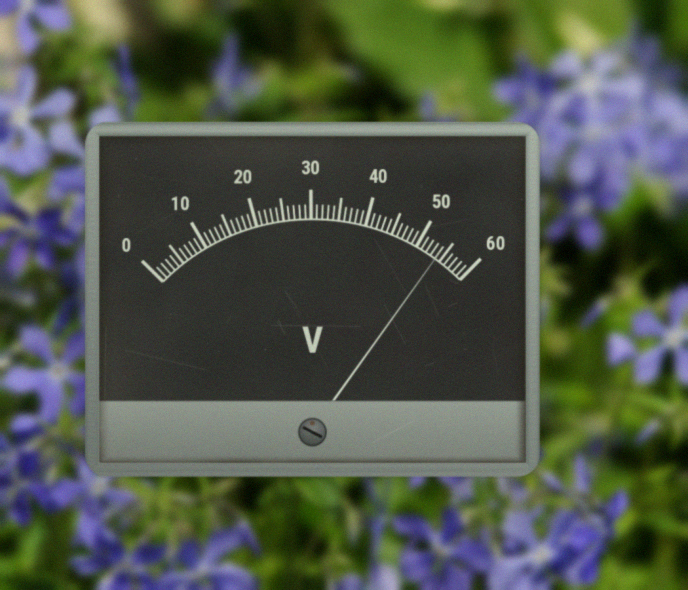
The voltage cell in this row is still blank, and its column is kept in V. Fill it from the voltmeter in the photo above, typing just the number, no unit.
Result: 54
